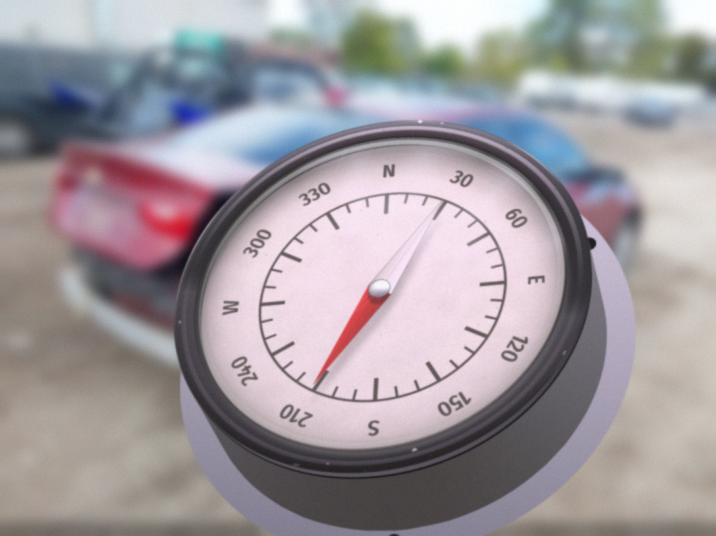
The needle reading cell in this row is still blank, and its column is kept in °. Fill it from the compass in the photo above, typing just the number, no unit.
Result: 210
